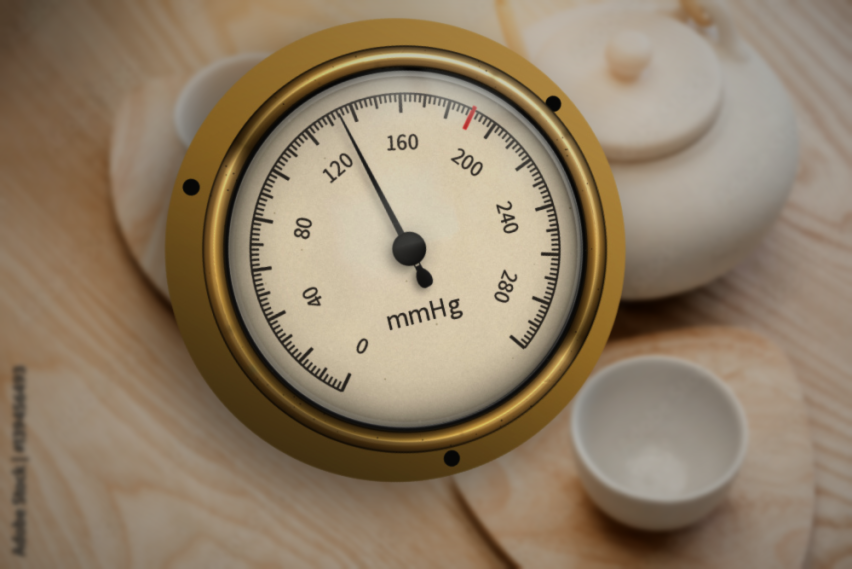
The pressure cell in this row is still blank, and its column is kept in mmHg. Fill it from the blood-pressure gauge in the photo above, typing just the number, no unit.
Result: 134
